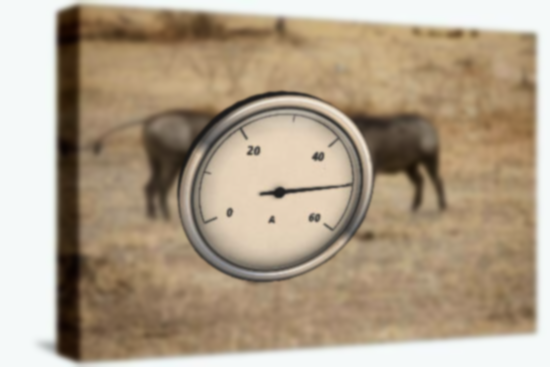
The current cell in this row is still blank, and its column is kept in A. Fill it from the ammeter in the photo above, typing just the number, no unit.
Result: 50
